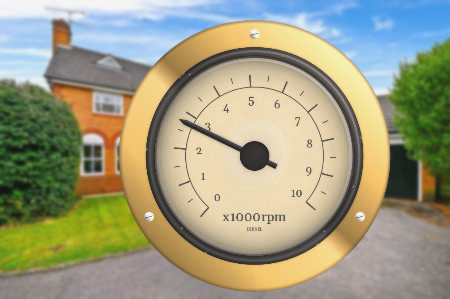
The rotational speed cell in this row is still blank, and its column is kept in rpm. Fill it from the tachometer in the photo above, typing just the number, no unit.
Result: 2750
